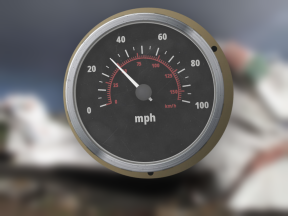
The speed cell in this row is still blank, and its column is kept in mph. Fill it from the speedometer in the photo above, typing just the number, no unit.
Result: 30
